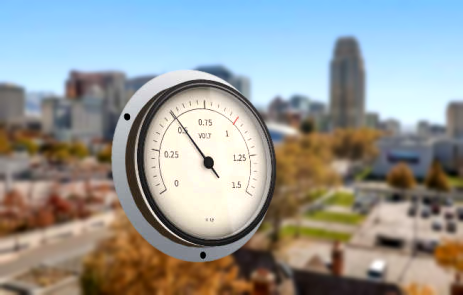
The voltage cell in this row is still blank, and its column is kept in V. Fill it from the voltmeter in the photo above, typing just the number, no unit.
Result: 0.5
